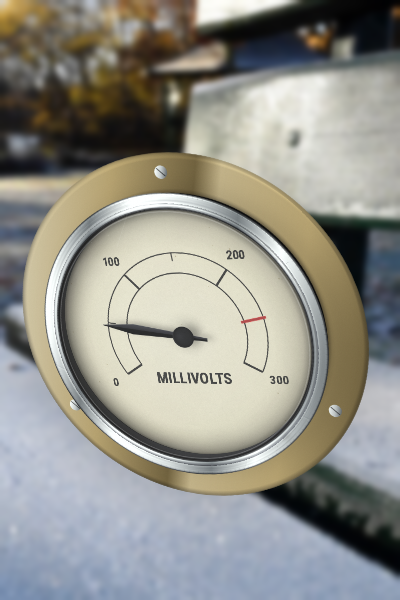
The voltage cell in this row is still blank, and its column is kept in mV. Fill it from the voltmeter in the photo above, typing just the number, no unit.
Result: 50
